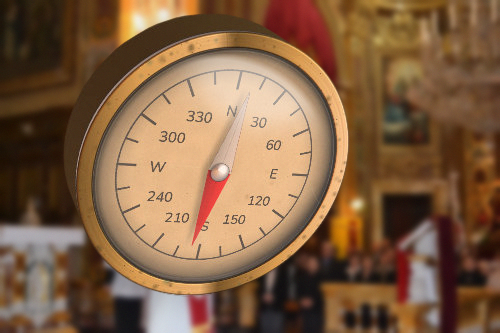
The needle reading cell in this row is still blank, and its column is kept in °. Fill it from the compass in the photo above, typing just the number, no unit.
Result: 187.5
